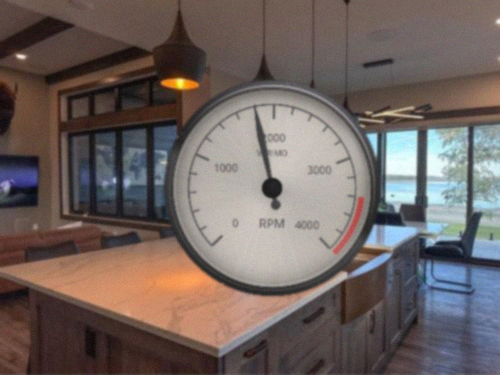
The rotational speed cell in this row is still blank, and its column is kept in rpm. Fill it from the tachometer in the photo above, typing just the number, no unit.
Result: 1800
